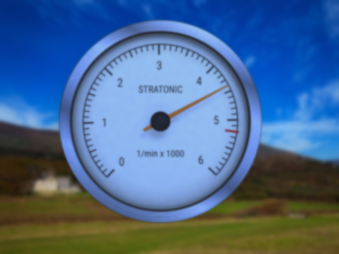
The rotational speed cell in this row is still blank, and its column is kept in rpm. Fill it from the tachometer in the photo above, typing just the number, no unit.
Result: 4400
